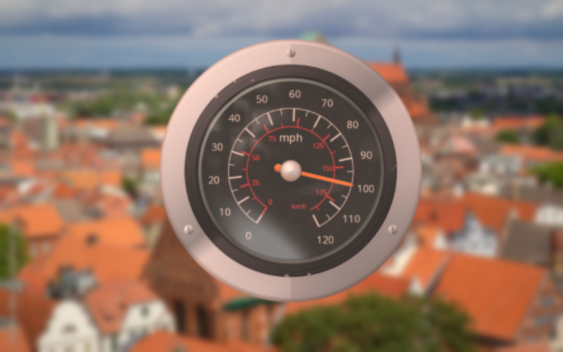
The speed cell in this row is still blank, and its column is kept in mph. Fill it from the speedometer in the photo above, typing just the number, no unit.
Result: 100
